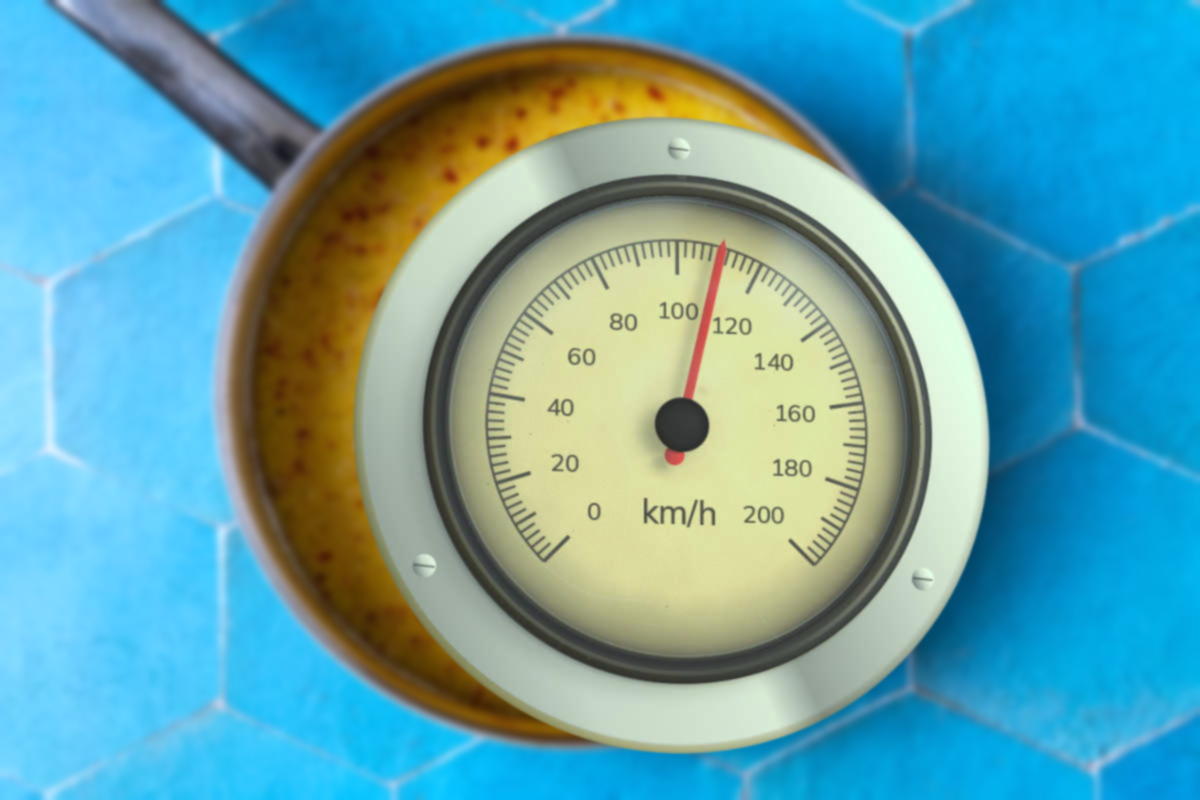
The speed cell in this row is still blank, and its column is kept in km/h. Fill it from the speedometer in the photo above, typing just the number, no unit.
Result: 110
